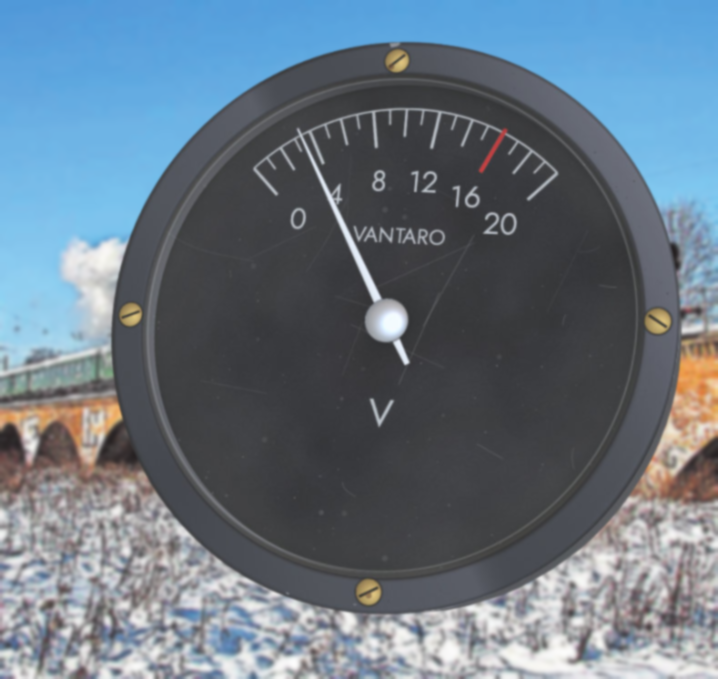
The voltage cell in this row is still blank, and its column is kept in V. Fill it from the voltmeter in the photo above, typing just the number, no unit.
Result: 3.5
